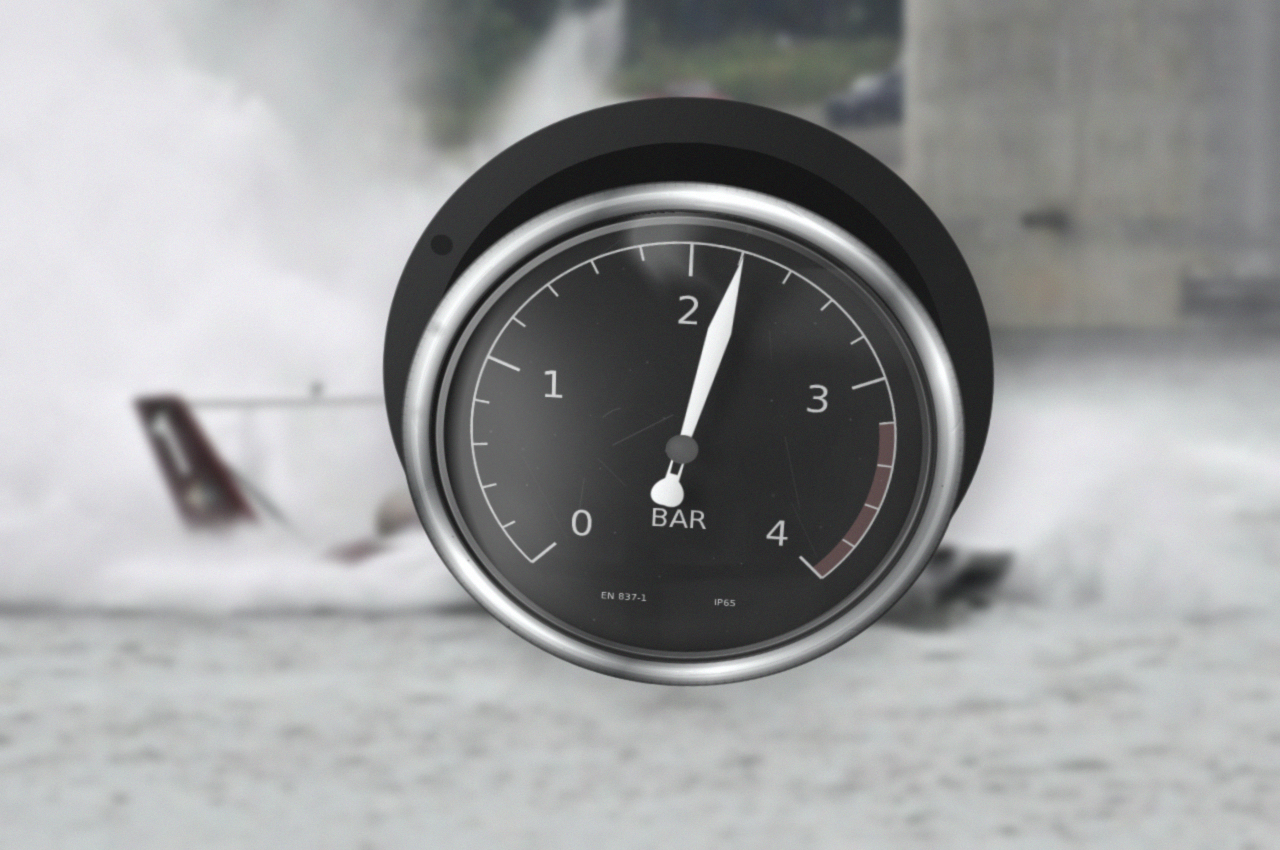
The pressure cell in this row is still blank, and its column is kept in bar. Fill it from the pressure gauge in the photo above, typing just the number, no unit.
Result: 2.2
